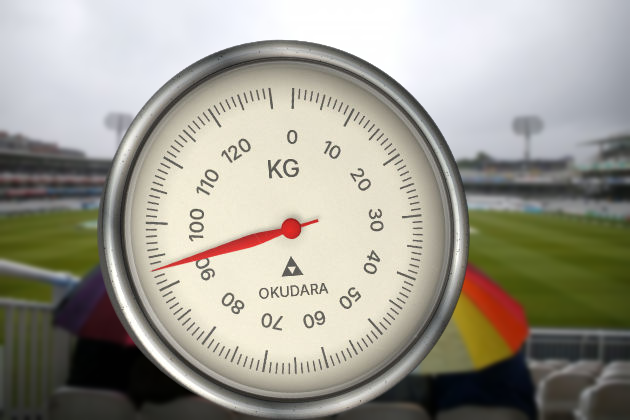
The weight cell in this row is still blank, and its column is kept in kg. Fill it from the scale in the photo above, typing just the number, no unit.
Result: 93
